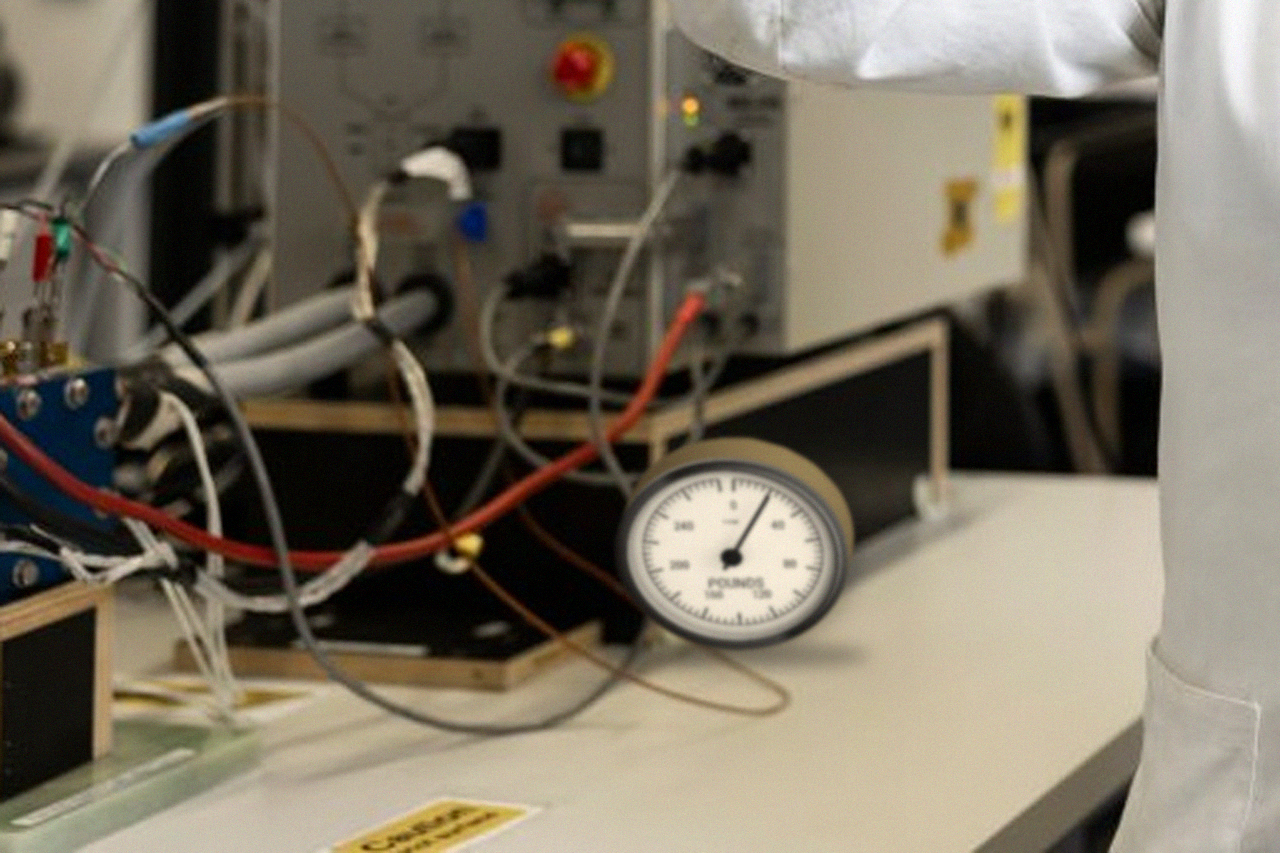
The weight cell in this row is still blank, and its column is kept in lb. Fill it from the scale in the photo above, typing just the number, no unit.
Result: 20
